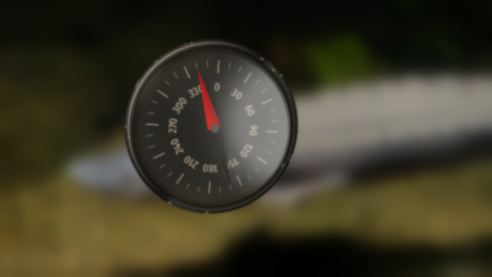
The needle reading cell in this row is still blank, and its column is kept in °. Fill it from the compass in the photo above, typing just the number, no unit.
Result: 340
